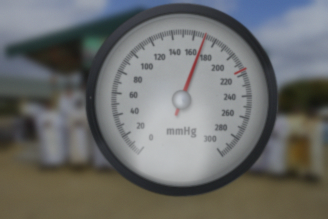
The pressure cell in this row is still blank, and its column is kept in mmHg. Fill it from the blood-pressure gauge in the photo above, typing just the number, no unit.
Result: 170
